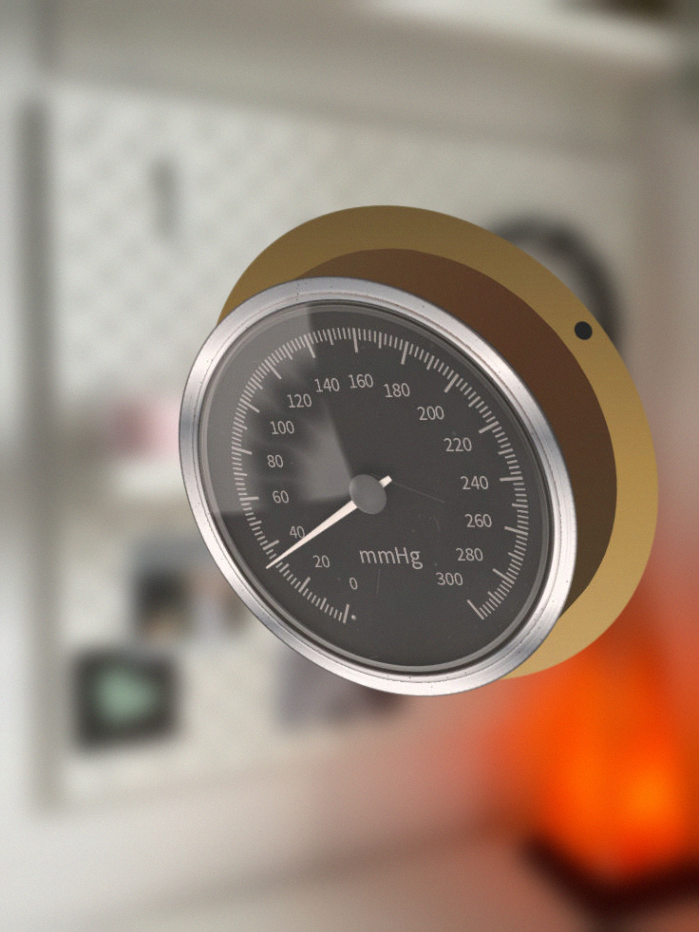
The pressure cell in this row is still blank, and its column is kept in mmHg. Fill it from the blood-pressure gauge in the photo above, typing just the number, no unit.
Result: 34
